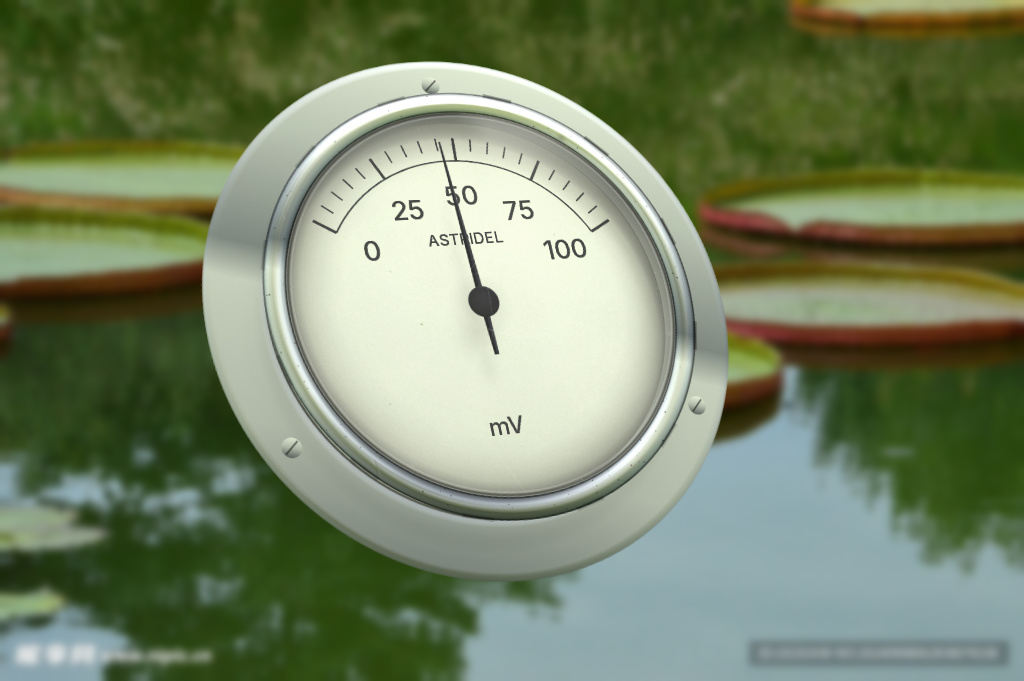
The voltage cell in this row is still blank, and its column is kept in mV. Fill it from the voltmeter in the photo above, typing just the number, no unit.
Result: 45
